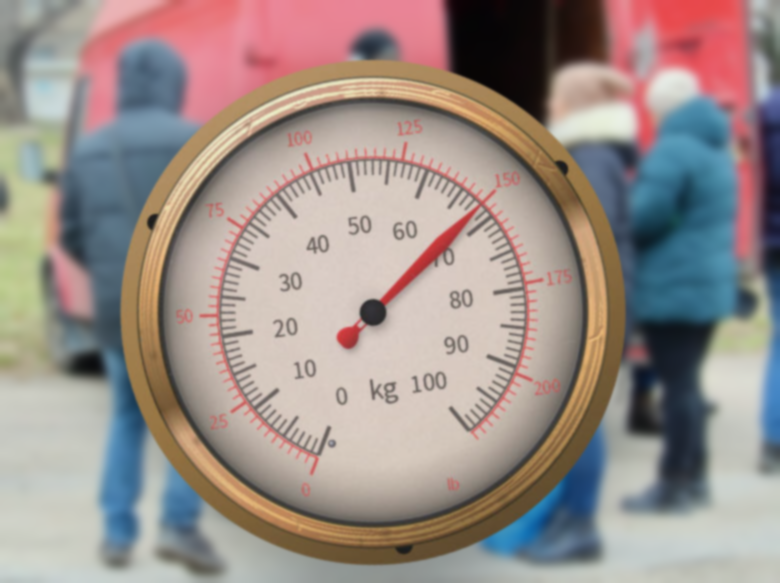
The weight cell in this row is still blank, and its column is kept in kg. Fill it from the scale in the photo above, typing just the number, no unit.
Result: 68
